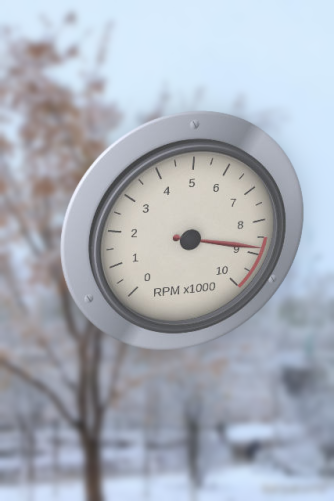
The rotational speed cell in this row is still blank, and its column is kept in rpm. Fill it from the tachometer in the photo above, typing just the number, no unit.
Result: 8750
